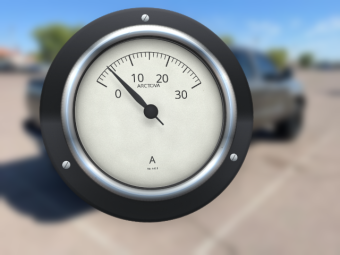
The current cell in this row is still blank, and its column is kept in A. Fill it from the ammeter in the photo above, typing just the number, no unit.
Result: 4
